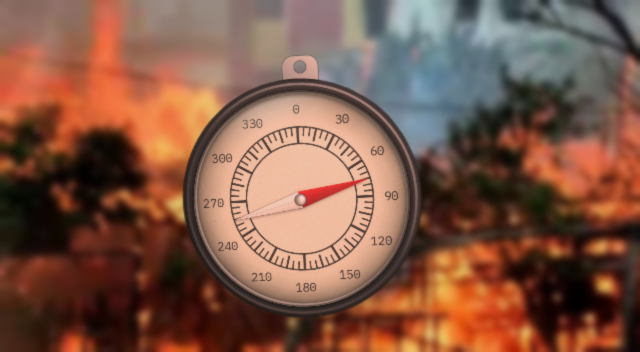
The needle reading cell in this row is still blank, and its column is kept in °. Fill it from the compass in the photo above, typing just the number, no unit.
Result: 75
